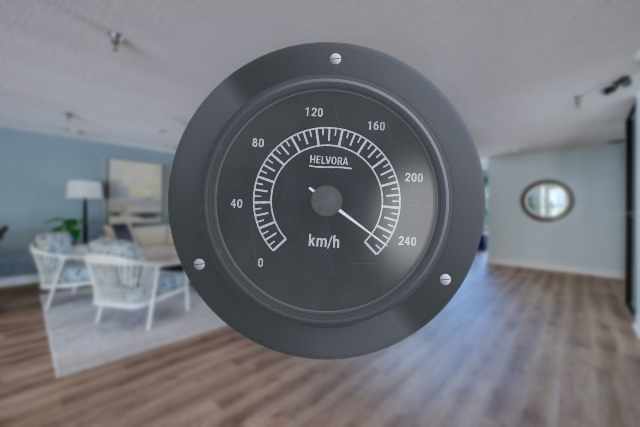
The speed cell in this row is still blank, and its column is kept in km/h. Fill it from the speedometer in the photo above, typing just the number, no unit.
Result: 250
